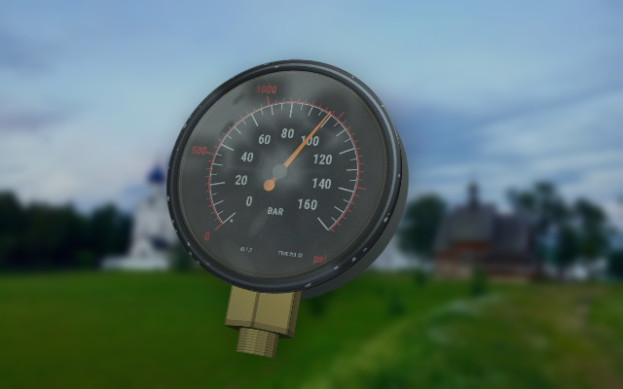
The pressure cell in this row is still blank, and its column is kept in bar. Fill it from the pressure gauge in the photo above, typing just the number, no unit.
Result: 100
